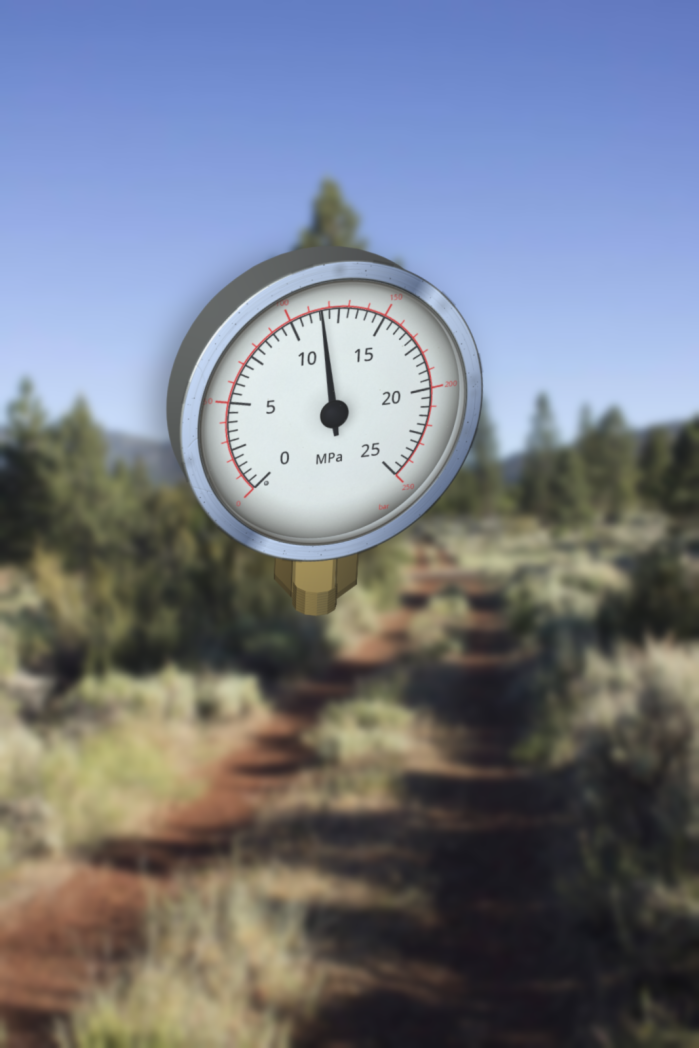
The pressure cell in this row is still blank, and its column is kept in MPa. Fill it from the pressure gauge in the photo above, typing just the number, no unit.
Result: 11.5
